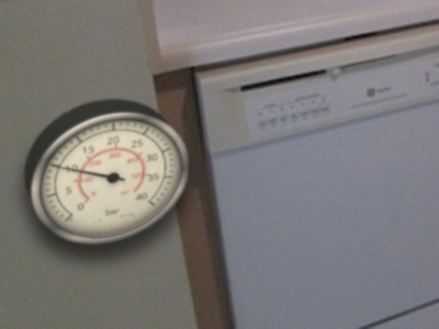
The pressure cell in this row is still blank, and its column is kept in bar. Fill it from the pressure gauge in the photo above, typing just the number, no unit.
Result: 10
